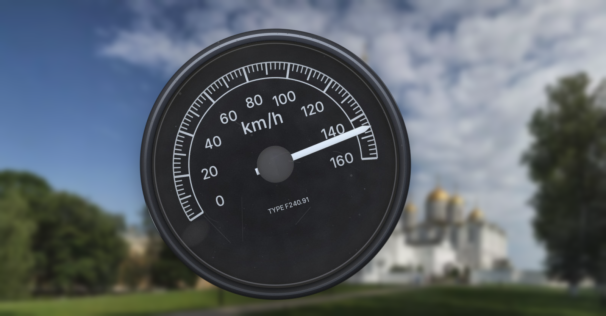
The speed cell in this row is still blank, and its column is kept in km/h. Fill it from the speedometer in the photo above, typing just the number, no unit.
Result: 146
